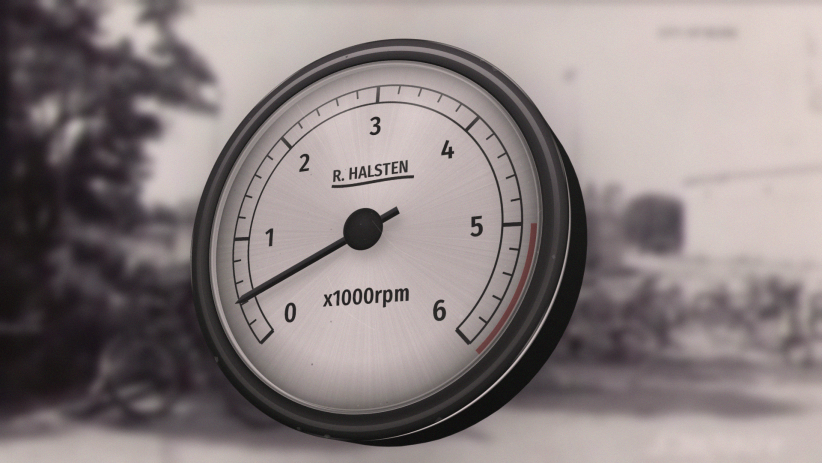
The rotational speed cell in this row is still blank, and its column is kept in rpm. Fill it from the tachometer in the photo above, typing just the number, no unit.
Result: 400
